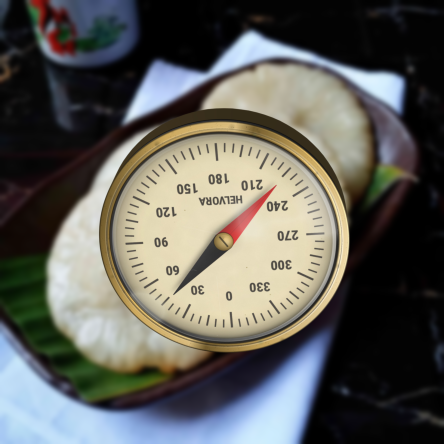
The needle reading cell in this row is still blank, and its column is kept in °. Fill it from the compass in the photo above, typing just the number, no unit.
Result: 225
